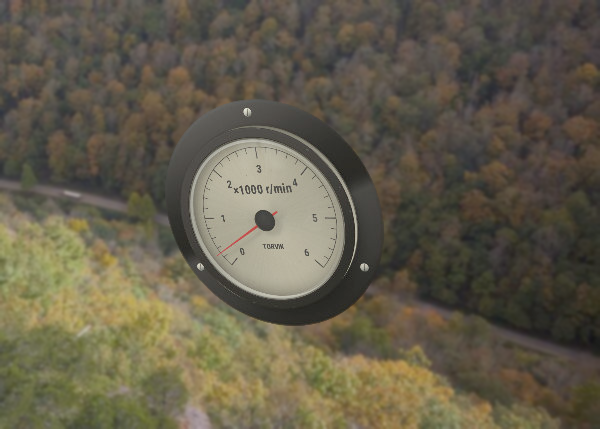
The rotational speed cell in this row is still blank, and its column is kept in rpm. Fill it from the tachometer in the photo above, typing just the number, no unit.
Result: 300
